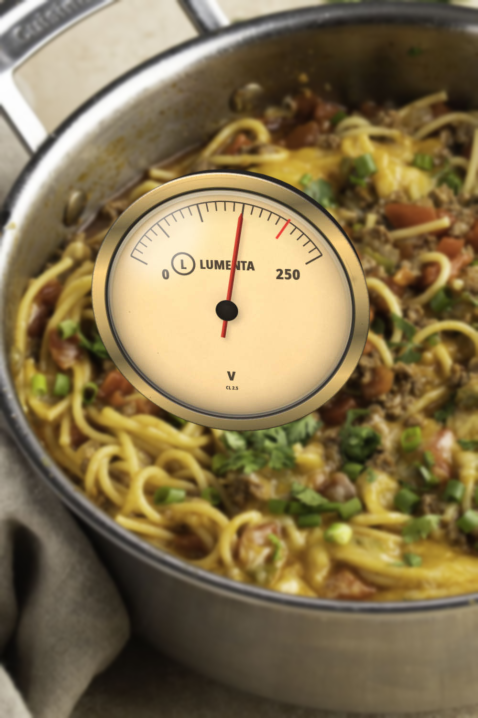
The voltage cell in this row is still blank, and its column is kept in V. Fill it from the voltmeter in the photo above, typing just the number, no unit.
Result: 150
